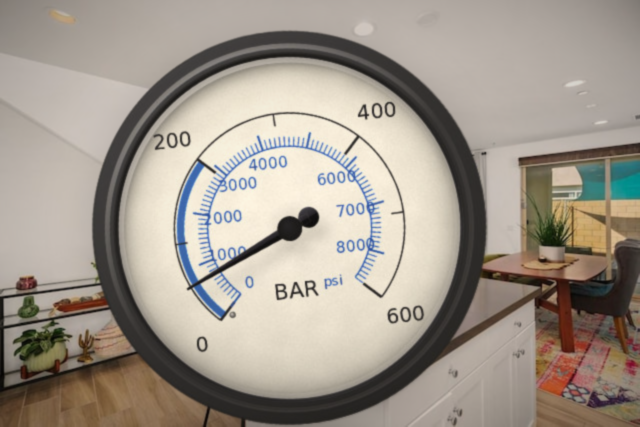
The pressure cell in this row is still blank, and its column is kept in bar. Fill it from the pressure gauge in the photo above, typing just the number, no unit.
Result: 50
